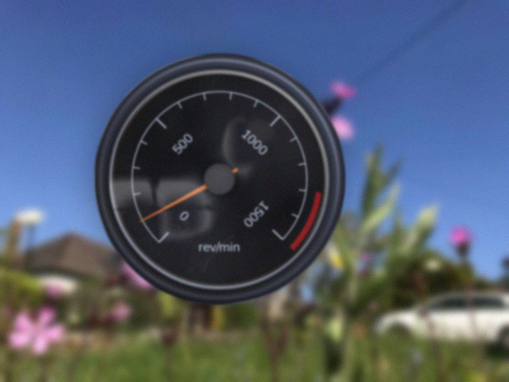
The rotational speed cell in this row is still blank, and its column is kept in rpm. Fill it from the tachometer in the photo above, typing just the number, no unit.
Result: 100
